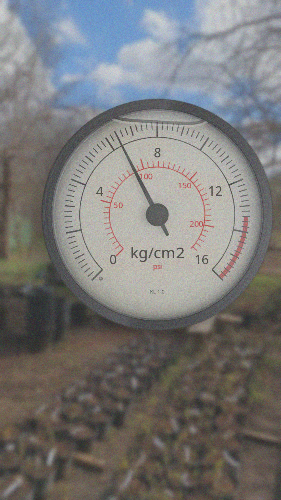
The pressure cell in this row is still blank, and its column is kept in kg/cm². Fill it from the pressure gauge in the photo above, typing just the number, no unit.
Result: 6.4
